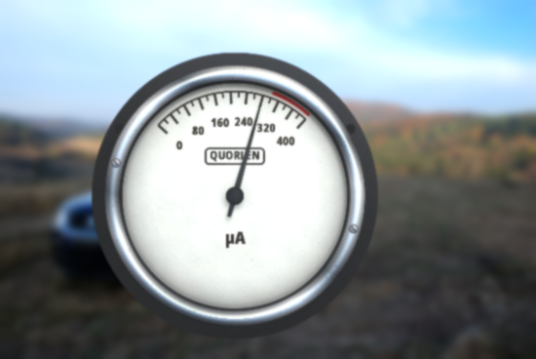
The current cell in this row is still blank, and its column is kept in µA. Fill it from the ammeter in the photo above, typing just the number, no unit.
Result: 280
